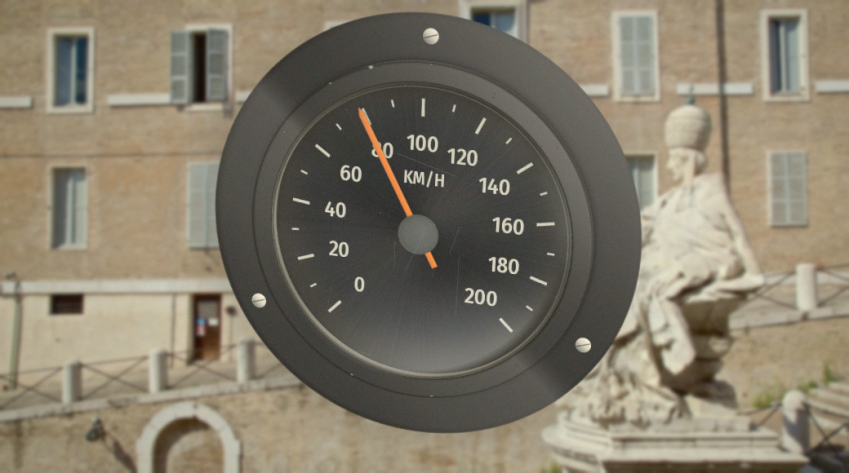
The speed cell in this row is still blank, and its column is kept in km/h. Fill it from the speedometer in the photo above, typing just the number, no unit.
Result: 80
